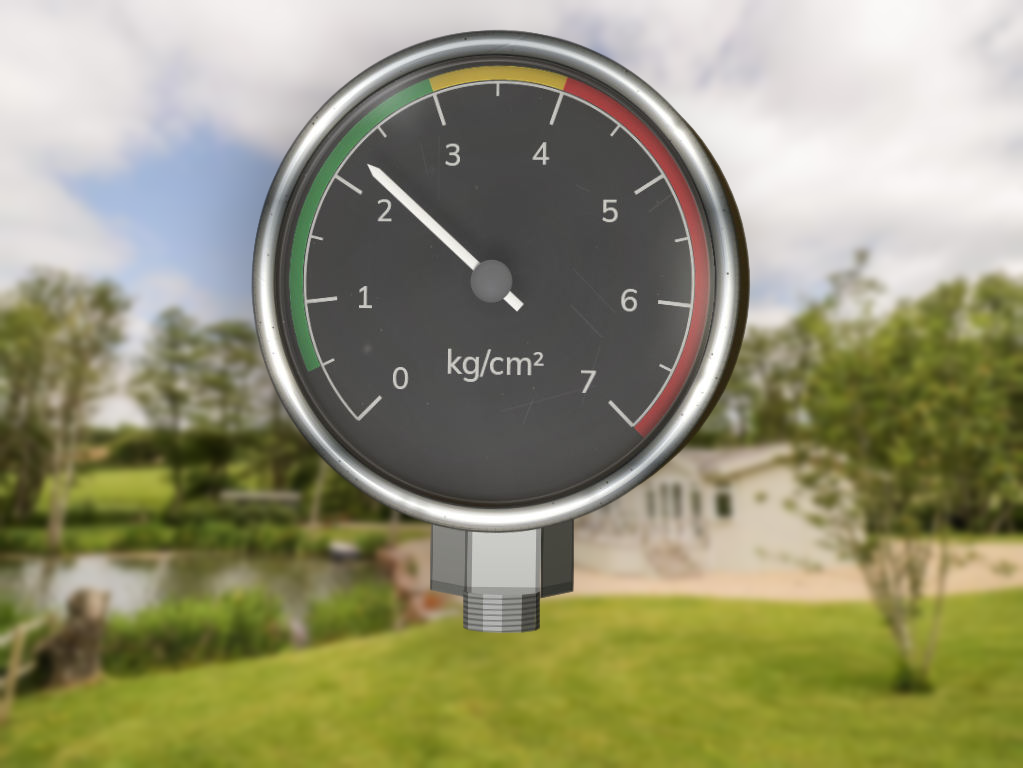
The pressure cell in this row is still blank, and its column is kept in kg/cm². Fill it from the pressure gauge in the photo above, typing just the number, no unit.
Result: 2.25
